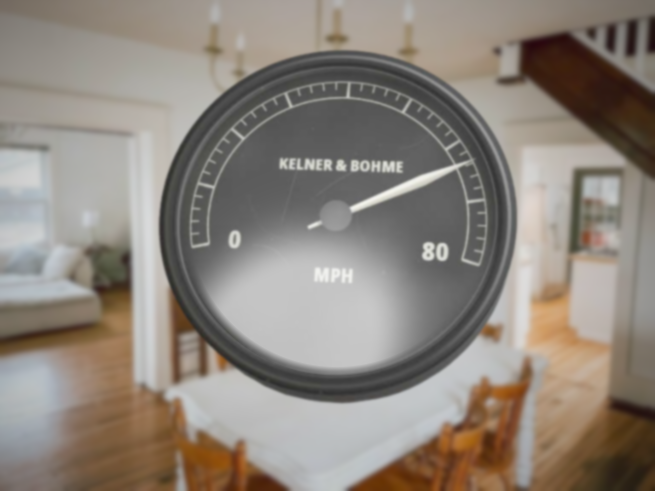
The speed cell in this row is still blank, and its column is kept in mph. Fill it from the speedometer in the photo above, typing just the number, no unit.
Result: 64
